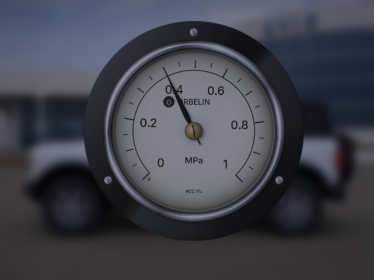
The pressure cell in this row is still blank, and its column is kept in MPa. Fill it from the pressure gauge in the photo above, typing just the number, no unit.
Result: 0.4
